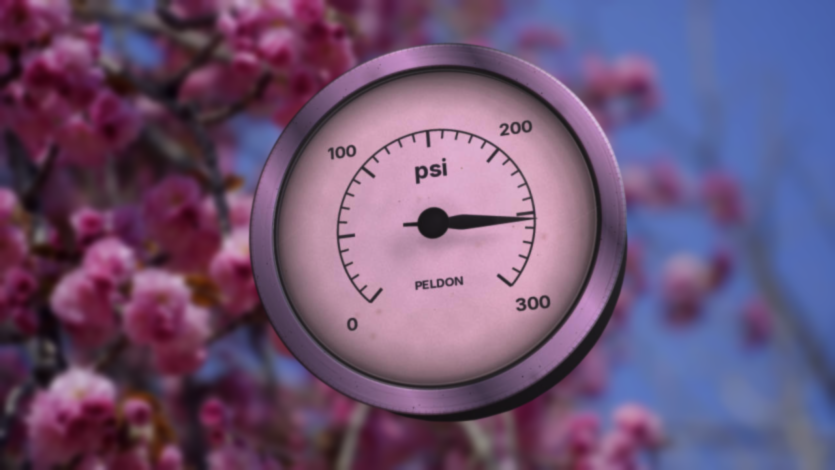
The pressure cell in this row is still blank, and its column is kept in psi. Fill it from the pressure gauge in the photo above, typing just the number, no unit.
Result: 255
